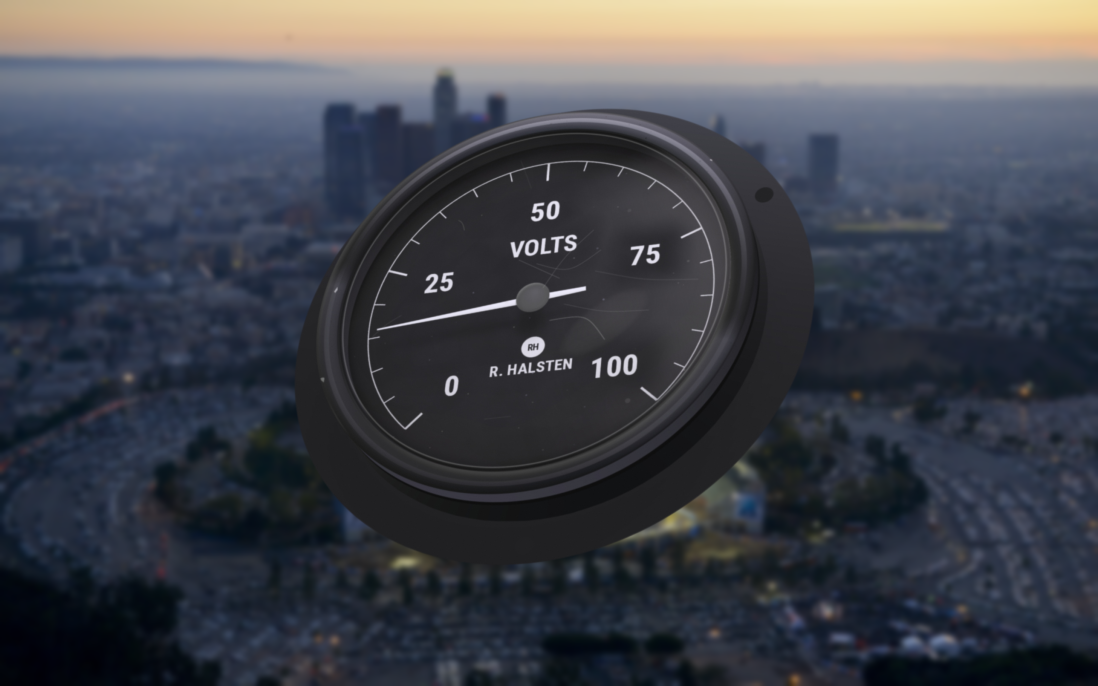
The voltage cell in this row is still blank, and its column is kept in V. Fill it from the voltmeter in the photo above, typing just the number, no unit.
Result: 15
